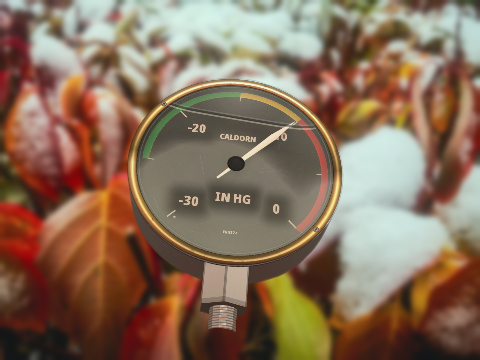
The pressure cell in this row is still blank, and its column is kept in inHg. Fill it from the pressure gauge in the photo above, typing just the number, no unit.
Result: -10
